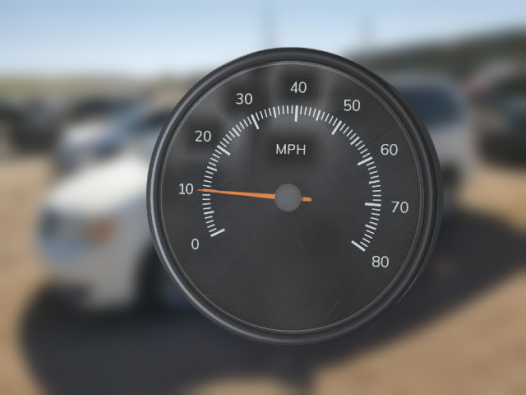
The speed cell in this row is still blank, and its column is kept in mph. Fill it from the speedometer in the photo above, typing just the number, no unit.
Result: 10
